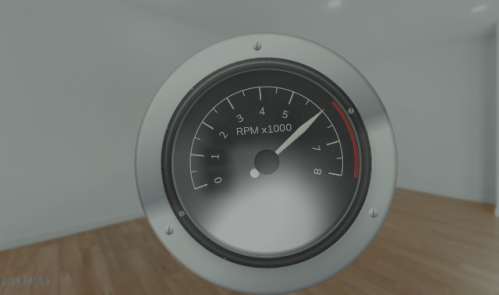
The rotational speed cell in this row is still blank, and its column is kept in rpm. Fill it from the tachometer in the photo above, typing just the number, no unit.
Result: 6000
